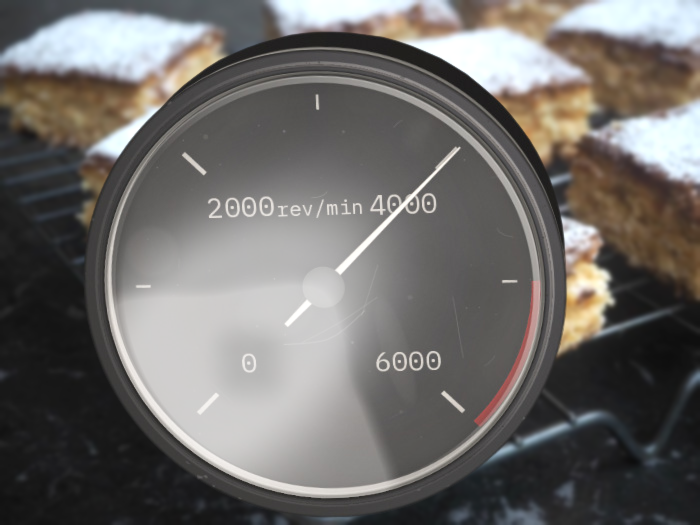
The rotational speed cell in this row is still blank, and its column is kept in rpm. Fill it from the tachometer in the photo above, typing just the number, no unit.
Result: 4000
